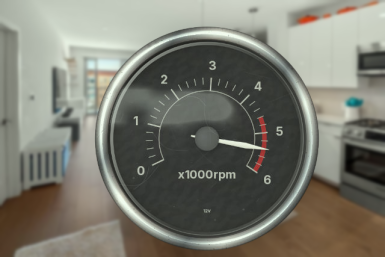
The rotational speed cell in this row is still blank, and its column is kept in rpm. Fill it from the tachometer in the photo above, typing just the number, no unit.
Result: 5400
